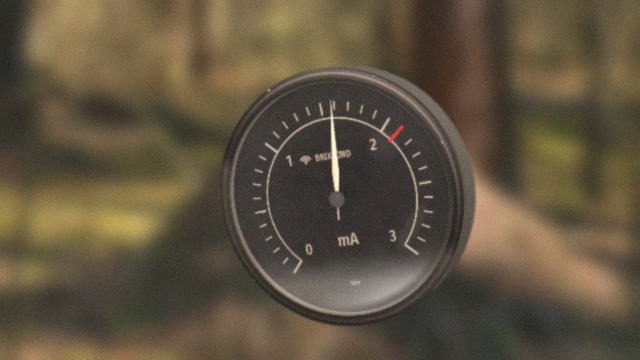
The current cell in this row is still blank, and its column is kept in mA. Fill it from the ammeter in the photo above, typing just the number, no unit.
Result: 1.6
